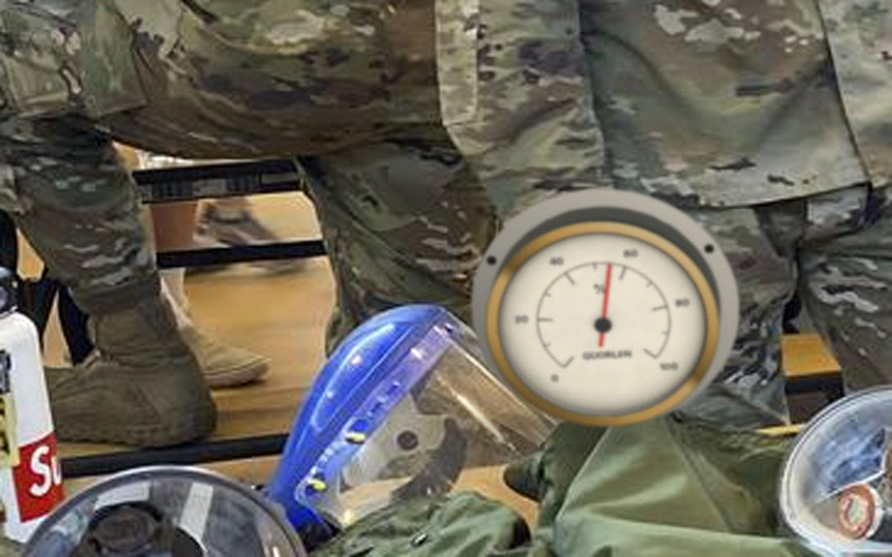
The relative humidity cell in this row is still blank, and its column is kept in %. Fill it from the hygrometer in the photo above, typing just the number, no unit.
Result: 55
